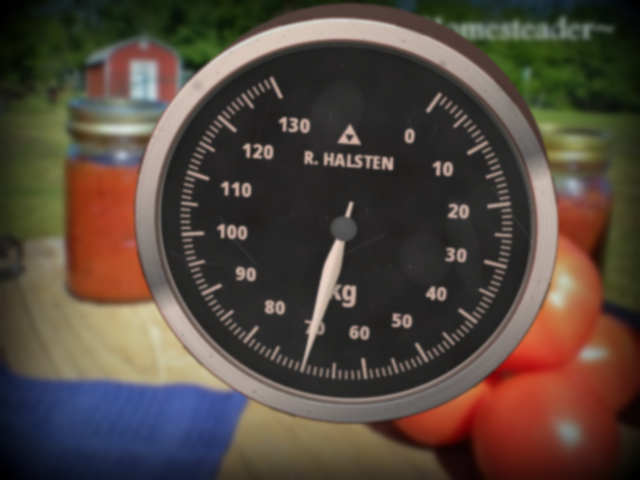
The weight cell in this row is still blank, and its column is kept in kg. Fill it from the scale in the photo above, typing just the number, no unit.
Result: 70
